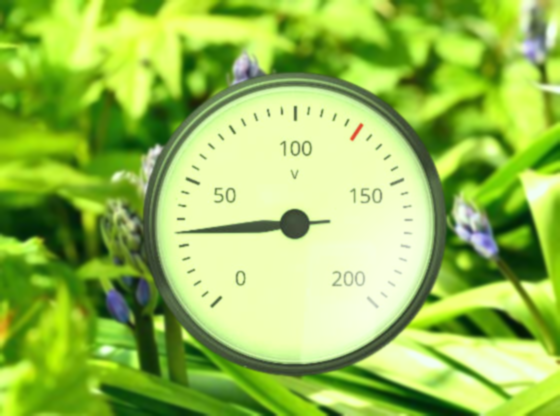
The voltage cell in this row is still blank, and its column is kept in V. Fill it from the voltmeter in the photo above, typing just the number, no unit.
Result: 30
